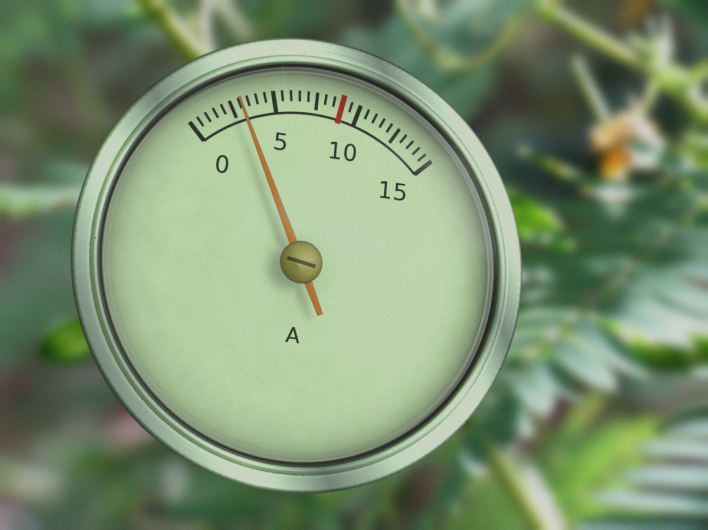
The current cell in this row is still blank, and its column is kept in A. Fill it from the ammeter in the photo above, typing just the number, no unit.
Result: 3
